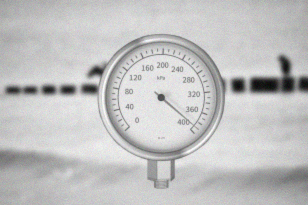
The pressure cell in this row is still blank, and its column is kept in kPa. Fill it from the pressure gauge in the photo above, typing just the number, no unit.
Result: 390
